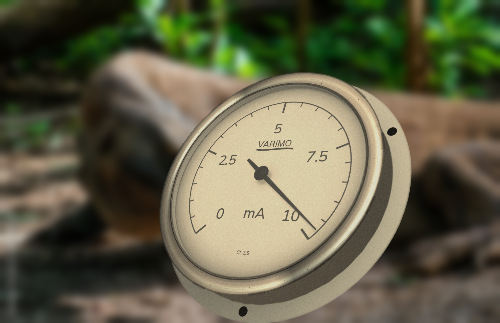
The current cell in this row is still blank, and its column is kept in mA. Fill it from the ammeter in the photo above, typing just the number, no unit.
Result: 9.75
